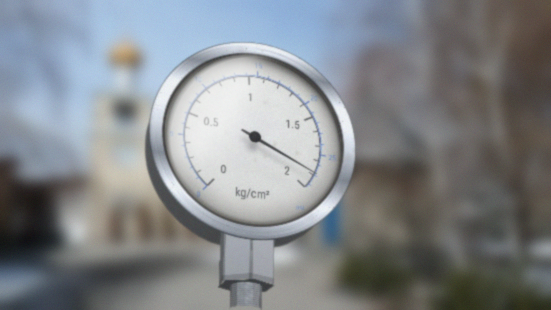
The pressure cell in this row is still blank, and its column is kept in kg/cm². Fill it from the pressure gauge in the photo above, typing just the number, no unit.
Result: 1.9
